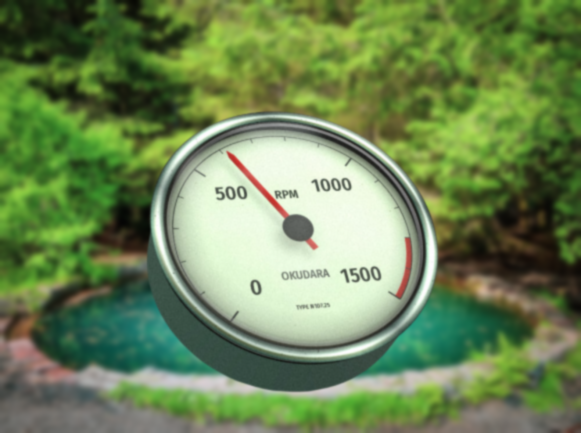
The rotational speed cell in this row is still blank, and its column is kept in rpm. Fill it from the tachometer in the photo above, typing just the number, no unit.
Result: 600
